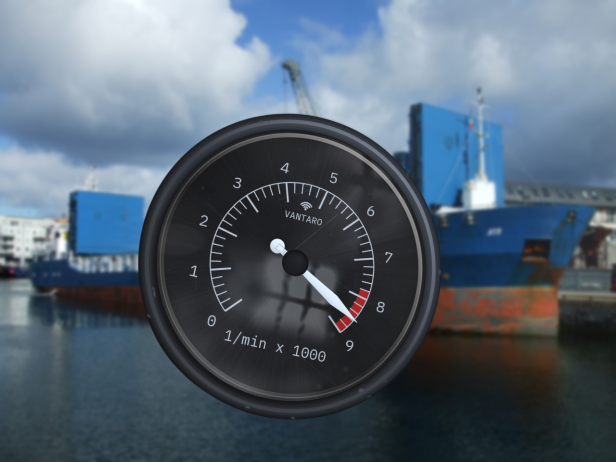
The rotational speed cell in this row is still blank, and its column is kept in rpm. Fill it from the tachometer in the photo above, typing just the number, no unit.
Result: 8600
